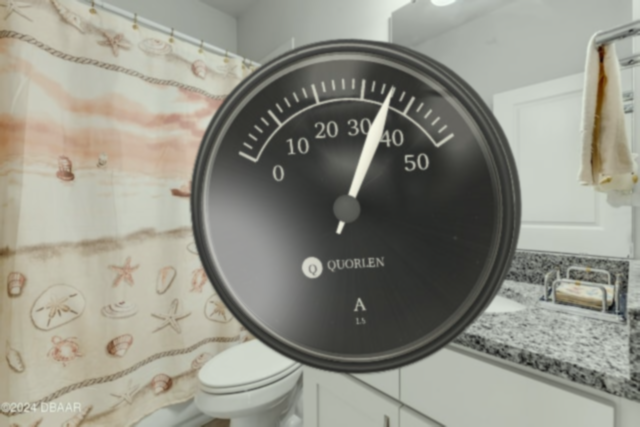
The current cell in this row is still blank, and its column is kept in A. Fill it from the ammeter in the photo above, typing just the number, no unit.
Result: 36
